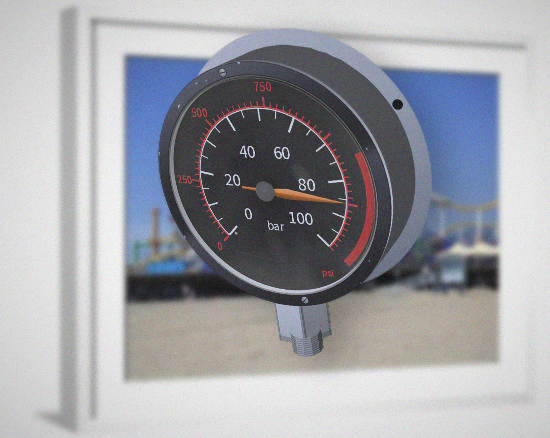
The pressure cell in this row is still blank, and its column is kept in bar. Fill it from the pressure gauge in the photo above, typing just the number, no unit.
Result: 85
